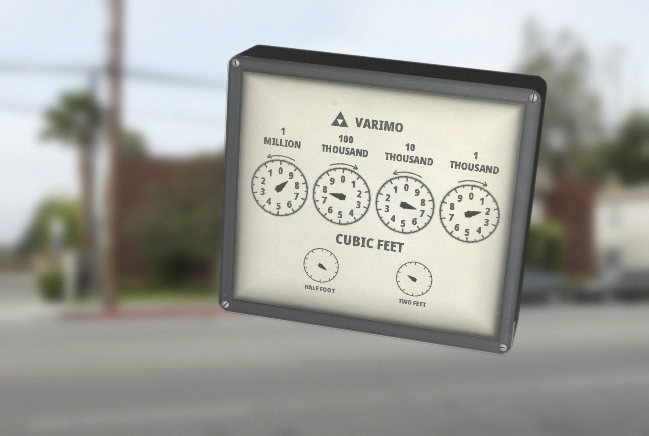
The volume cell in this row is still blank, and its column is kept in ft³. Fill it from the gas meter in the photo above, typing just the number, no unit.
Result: 877200
